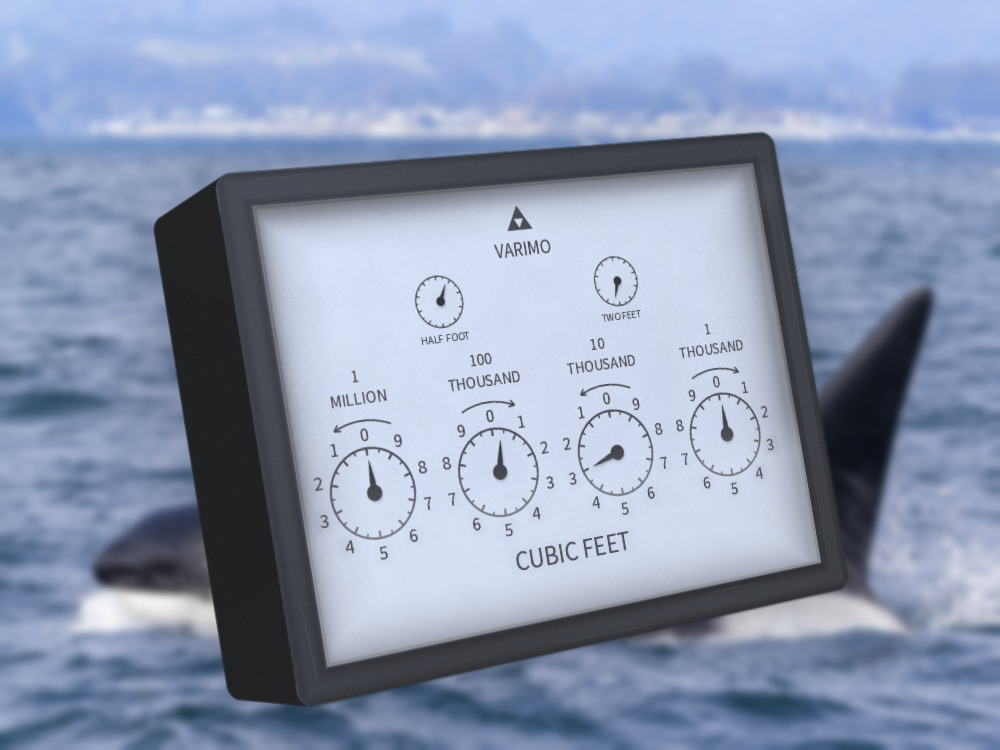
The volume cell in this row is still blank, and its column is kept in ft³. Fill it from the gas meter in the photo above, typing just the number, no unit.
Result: 3000
